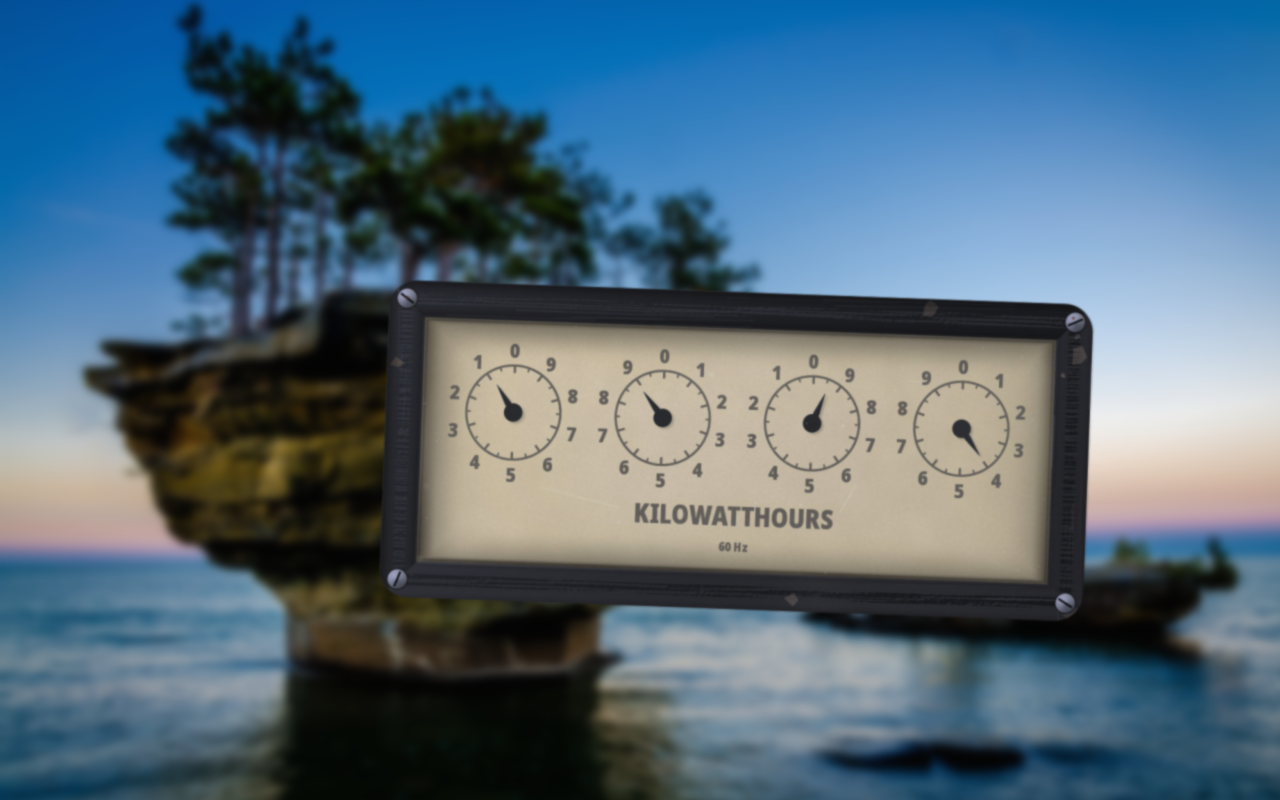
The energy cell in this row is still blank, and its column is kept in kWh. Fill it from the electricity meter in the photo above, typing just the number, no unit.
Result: 894
